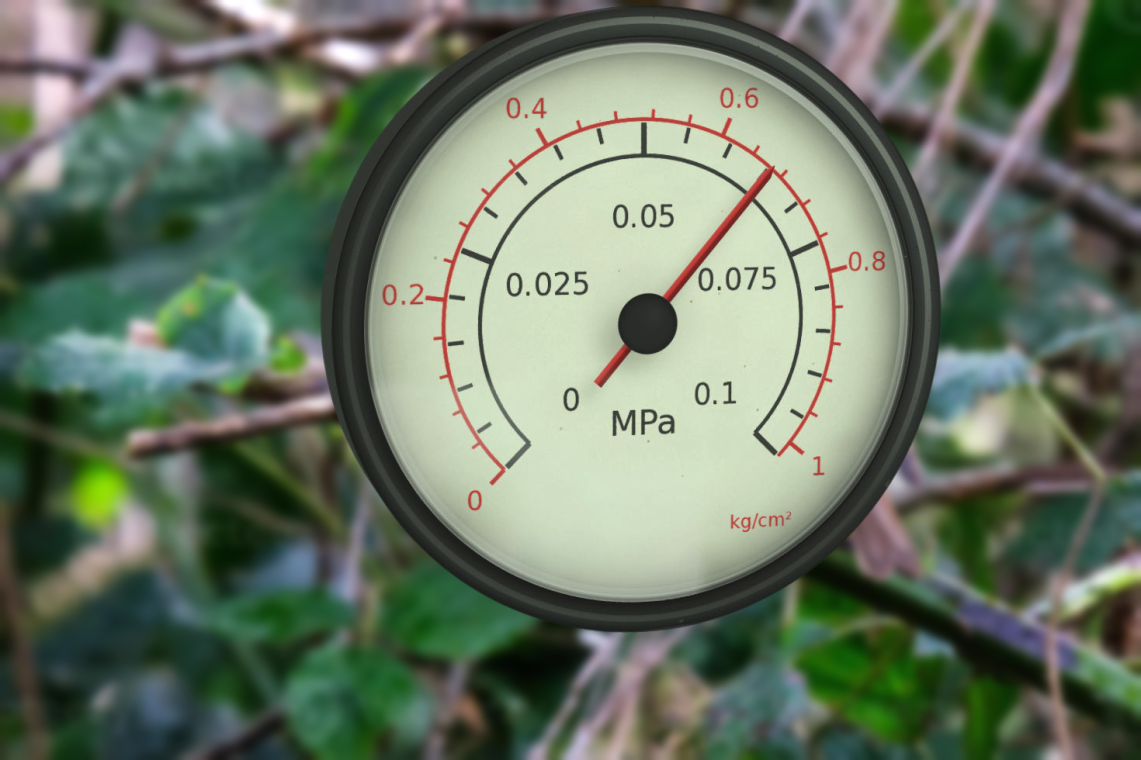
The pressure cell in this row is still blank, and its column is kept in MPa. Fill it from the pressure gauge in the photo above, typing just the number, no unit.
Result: 0.065
